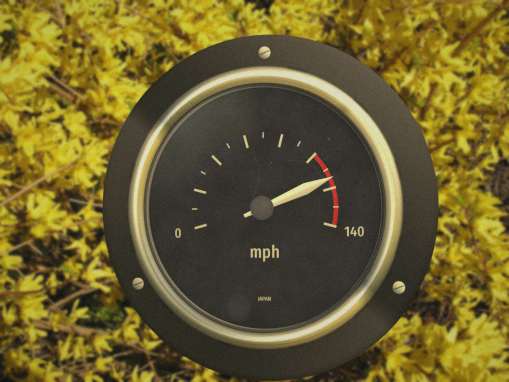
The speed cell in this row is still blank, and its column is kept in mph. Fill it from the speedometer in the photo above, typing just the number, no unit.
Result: 115
